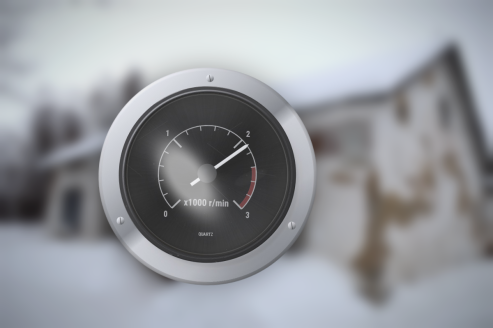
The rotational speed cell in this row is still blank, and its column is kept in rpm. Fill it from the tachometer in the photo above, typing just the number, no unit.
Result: 2100
